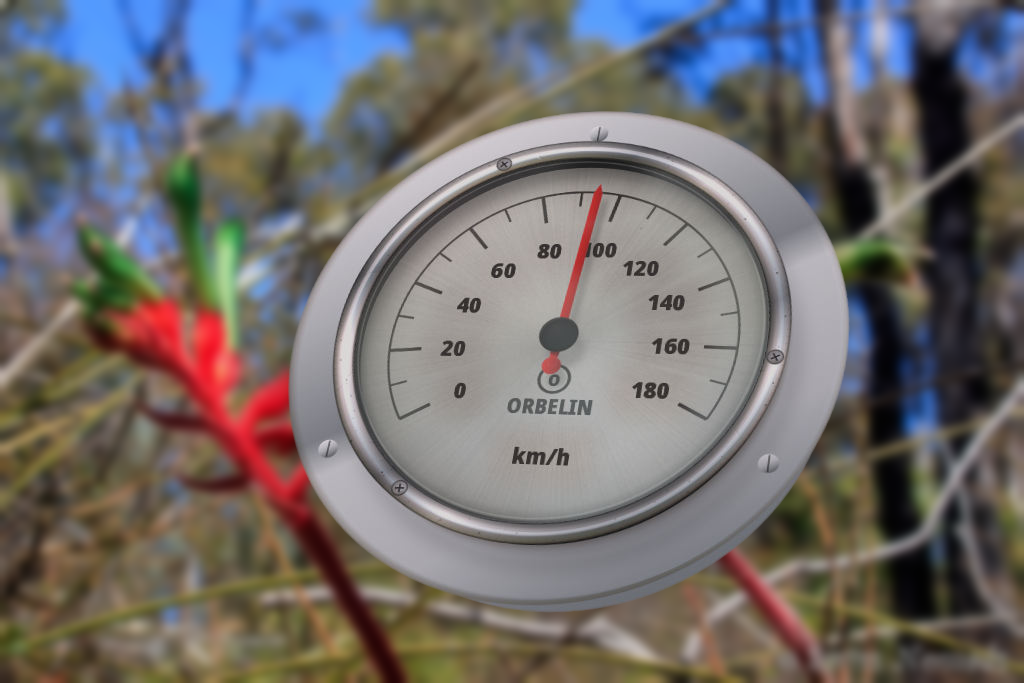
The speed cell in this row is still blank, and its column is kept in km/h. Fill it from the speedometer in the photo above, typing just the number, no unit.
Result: 95
